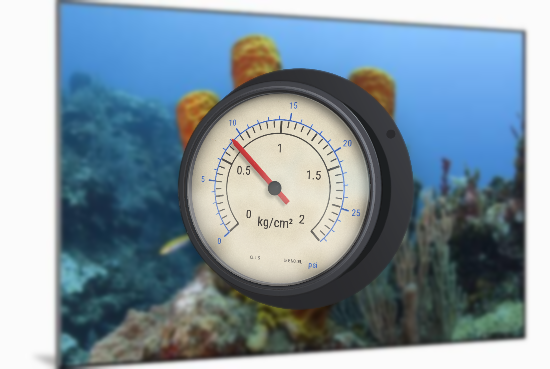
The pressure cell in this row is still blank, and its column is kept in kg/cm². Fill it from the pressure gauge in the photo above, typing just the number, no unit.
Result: 0.65
